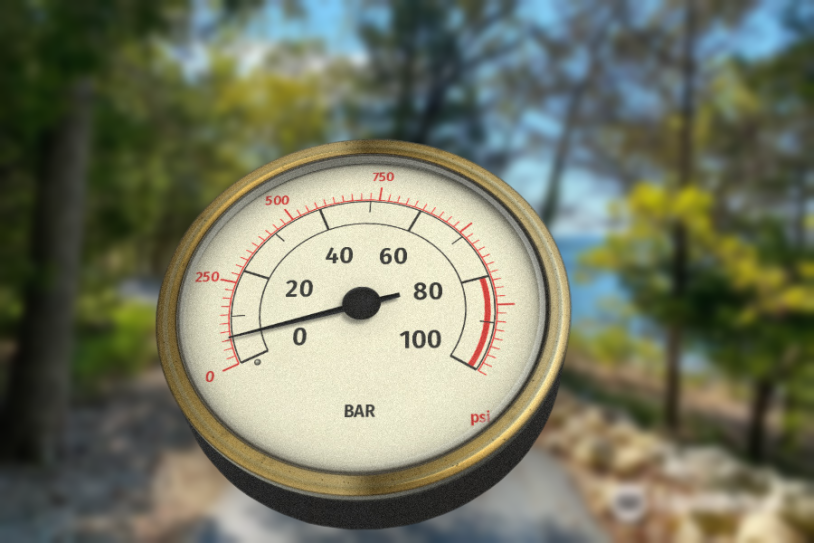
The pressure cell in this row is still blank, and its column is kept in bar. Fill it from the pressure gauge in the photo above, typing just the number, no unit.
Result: 5
